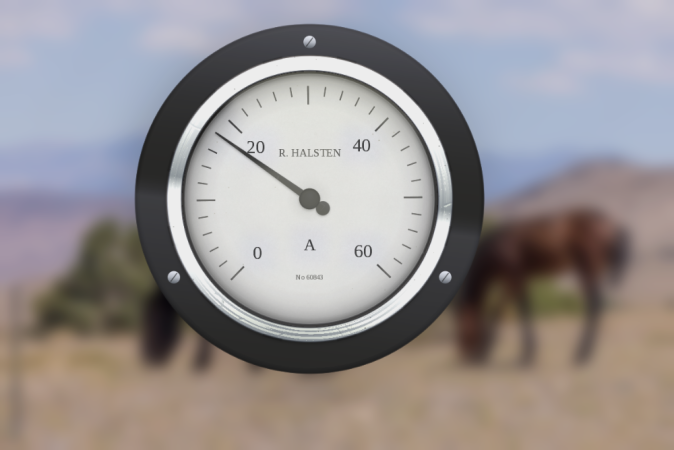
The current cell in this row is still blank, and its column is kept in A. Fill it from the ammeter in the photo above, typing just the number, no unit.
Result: 18
